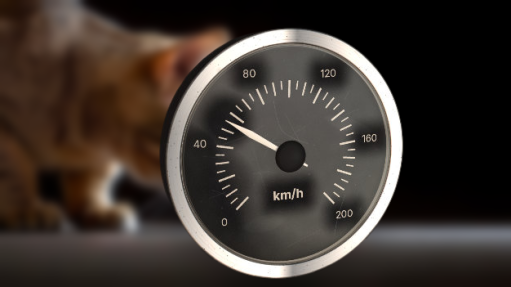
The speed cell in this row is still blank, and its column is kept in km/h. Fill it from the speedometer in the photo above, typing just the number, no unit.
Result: 55
